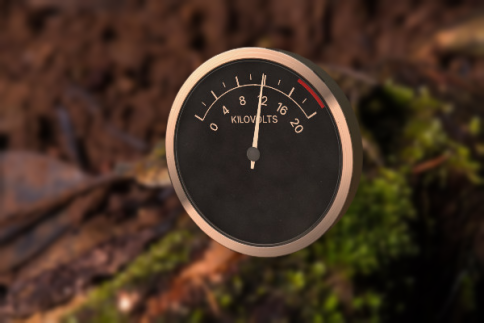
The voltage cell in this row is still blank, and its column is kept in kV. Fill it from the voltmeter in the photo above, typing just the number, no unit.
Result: 12
